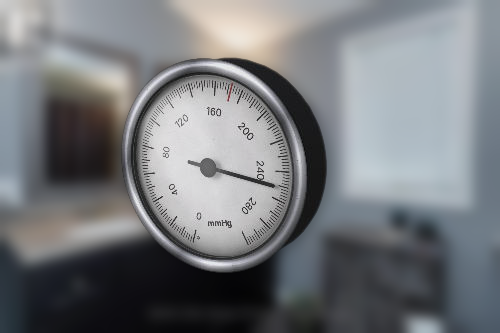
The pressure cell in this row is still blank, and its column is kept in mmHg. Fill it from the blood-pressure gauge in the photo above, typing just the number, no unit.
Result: 250
